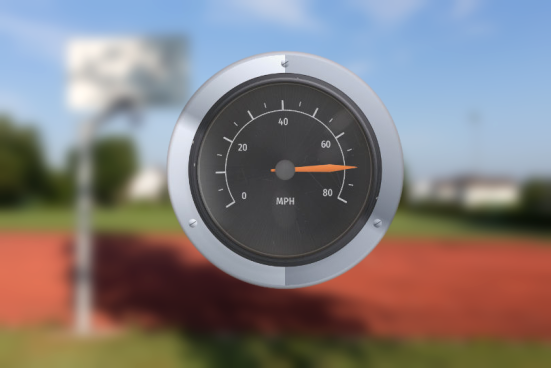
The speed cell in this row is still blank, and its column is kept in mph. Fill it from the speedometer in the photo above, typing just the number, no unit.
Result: 70
